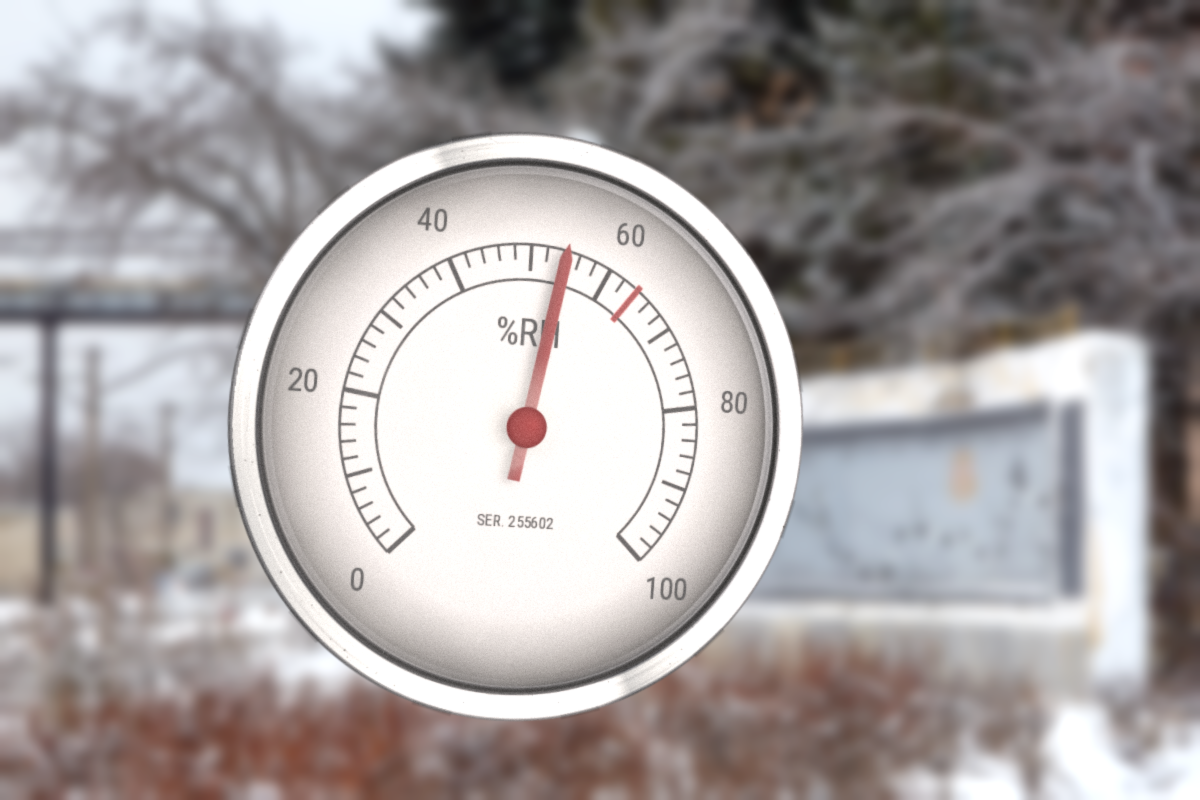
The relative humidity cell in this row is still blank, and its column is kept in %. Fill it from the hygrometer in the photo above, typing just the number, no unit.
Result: 54
